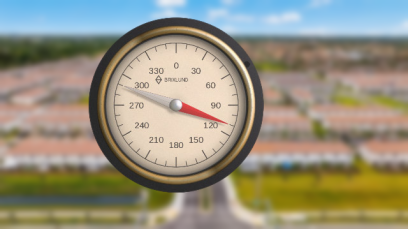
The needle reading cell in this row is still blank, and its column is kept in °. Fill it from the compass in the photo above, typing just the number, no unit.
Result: 110
